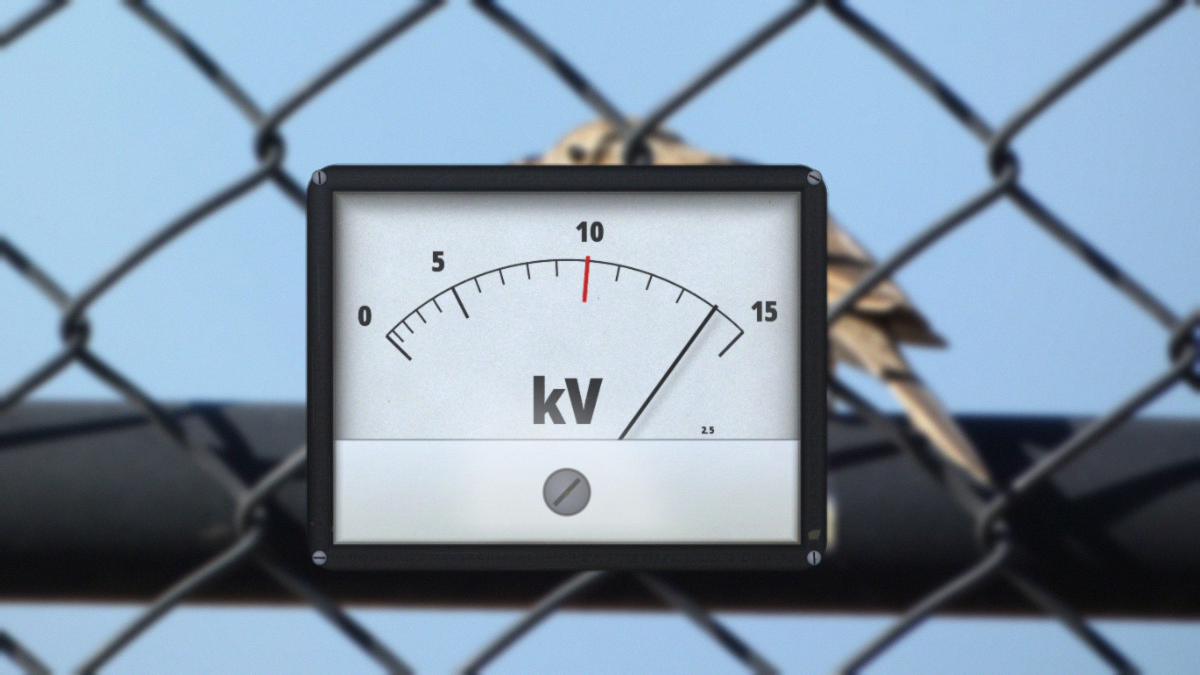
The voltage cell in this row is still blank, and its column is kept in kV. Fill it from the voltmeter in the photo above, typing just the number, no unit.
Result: 14
